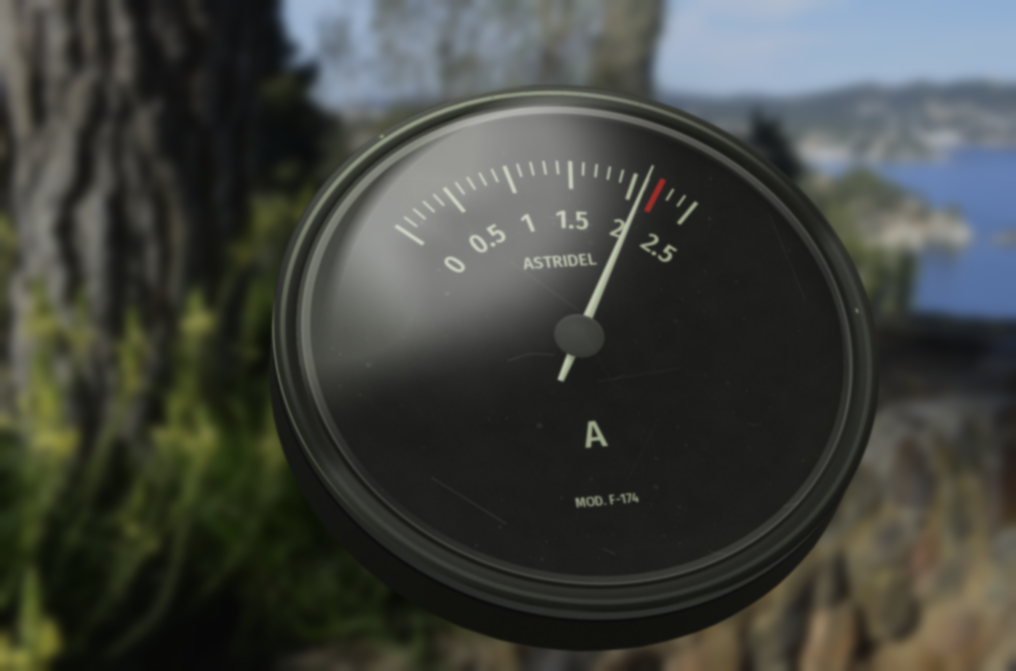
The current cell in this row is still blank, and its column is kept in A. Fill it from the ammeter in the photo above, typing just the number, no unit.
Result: 2.1
